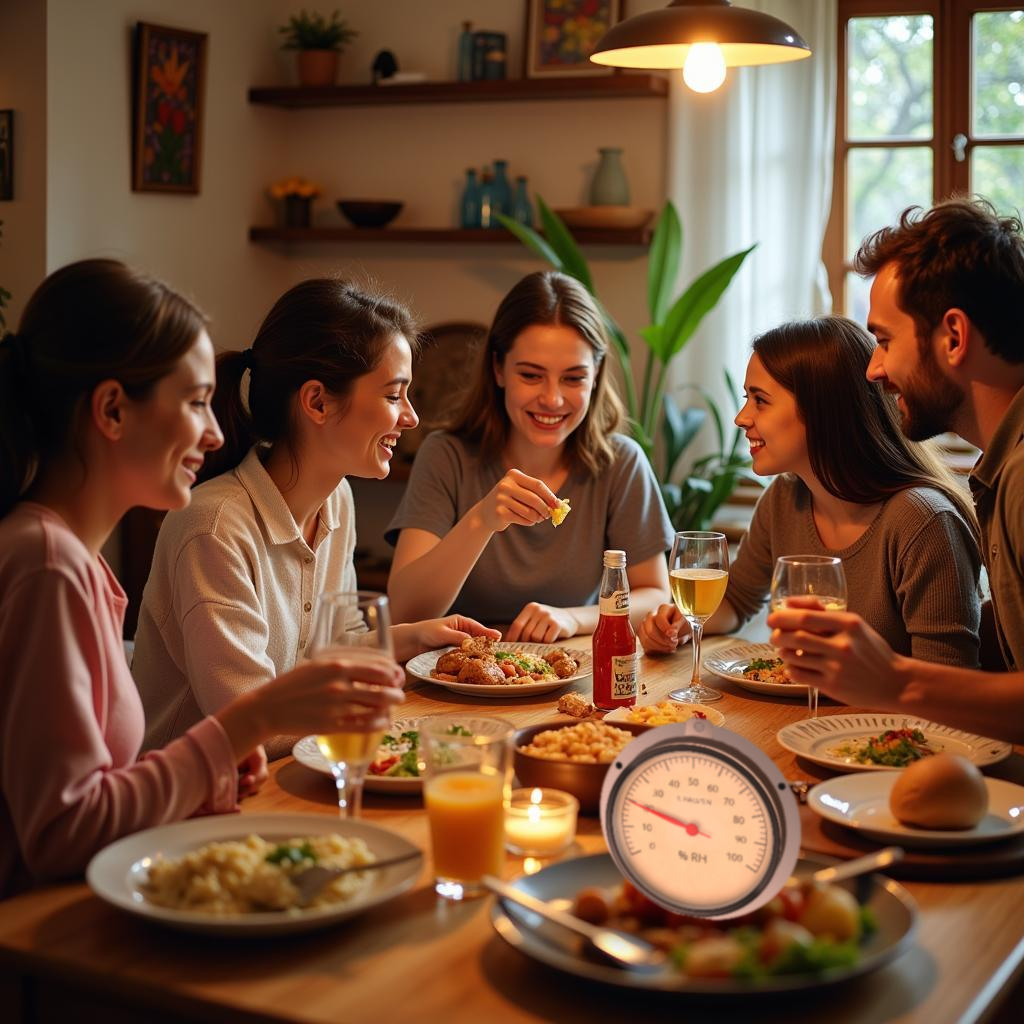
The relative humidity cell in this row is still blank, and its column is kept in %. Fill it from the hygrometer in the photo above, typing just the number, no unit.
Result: 20
